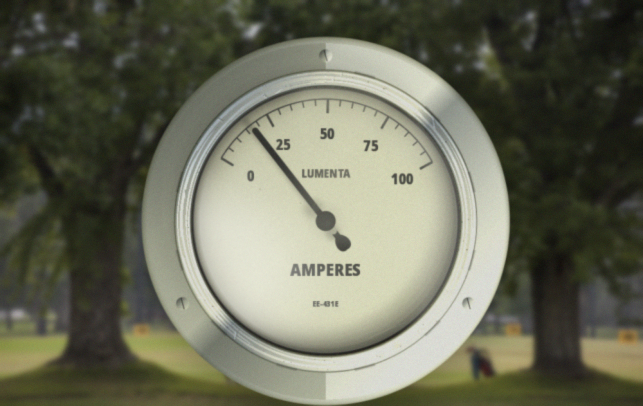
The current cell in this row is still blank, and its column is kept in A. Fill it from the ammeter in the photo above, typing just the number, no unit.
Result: 17.5
